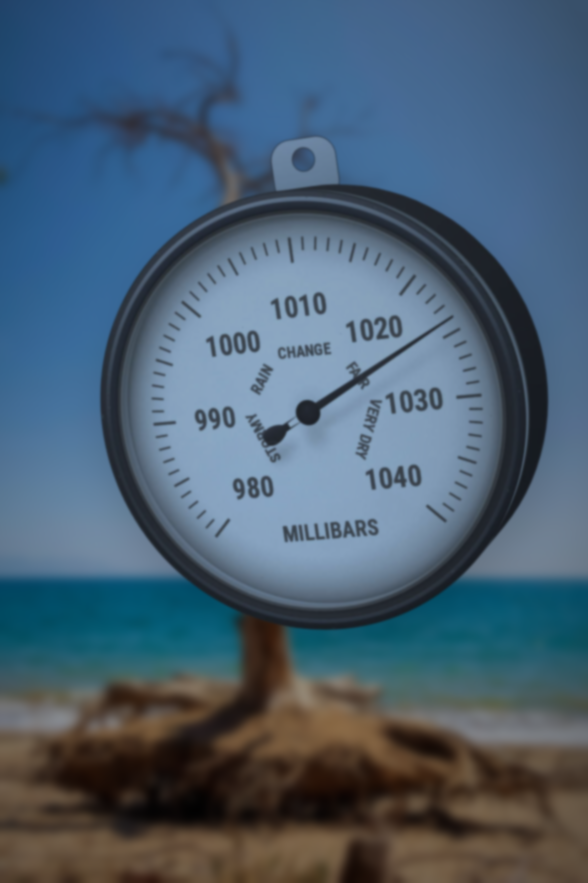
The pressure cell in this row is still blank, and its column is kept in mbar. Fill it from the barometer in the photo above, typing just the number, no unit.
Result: 1024
